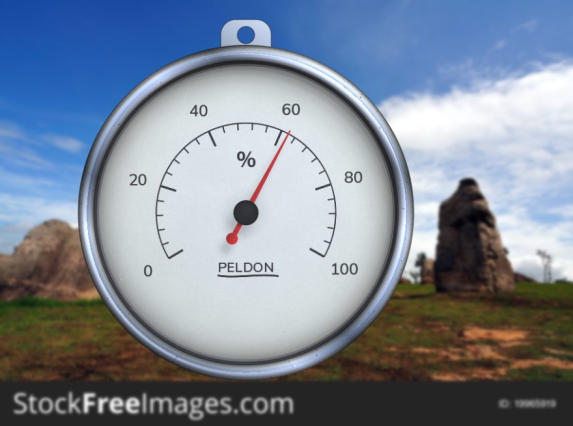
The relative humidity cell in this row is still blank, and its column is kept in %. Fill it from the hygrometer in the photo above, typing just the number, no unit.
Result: 62
